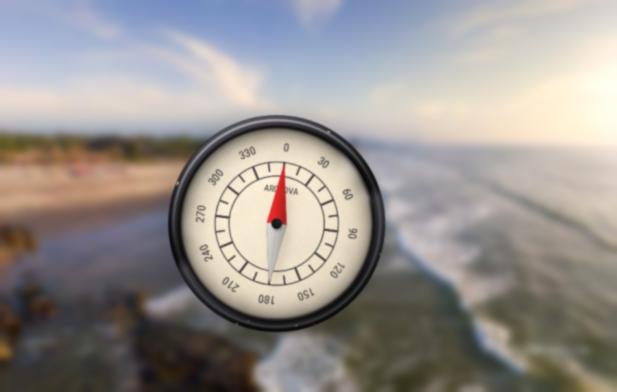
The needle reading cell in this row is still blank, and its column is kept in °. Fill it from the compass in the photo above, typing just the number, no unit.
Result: 0
